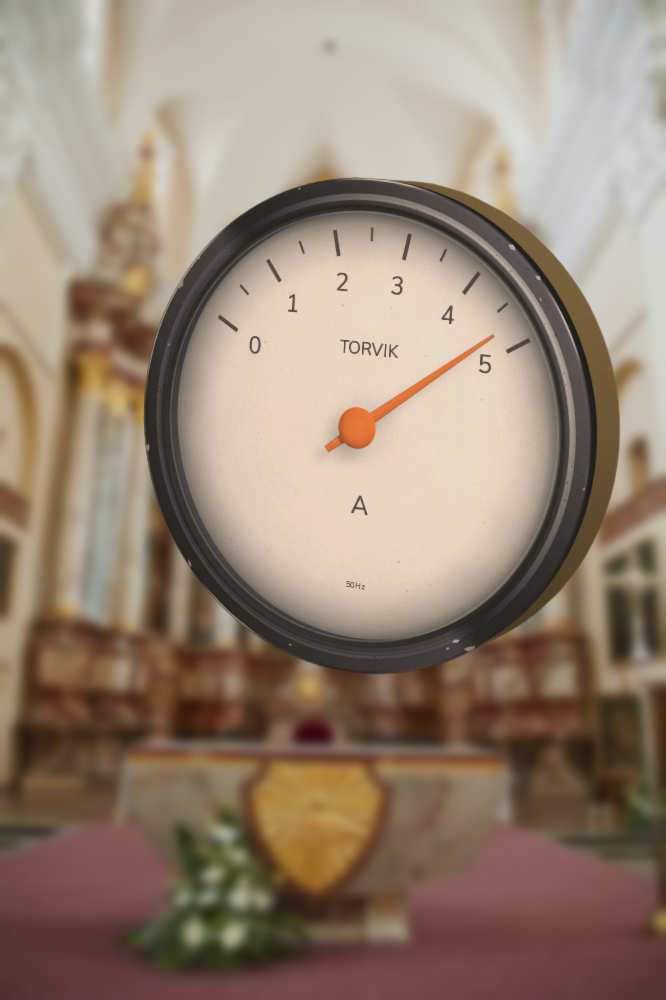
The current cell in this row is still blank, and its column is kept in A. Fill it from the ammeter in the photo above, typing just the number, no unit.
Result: 4.75
